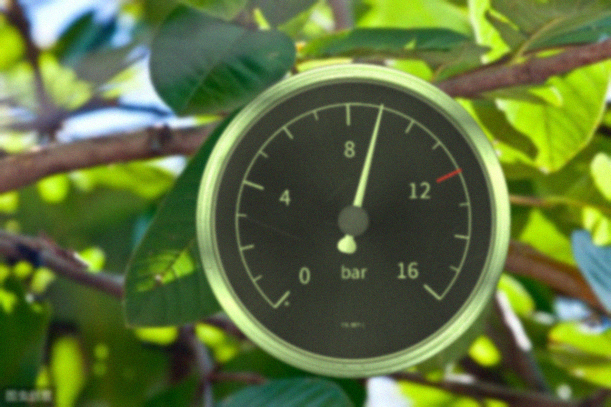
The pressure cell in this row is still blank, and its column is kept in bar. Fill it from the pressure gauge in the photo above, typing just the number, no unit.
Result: 9
